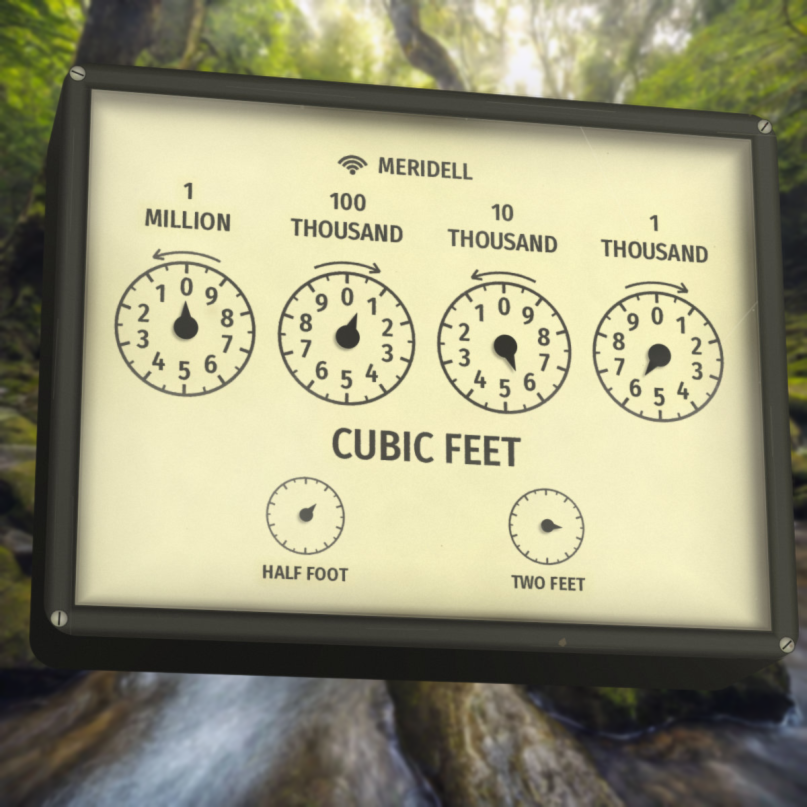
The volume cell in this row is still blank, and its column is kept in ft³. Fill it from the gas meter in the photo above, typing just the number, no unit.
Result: 5600
